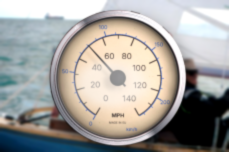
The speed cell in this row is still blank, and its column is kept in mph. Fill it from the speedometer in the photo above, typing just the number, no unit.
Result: 50
